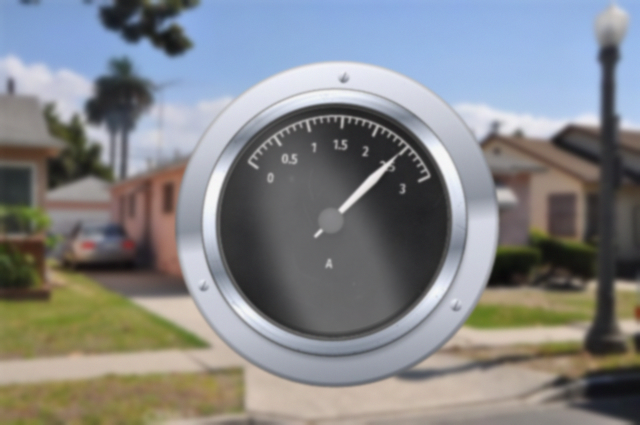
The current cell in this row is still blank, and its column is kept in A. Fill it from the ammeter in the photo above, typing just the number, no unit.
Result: 2.5
